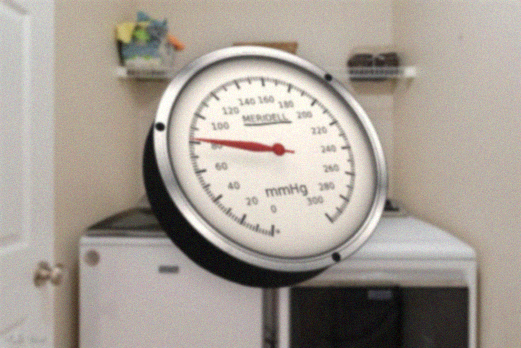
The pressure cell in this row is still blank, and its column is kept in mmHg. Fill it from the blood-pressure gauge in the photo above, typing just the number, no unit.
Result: 80
